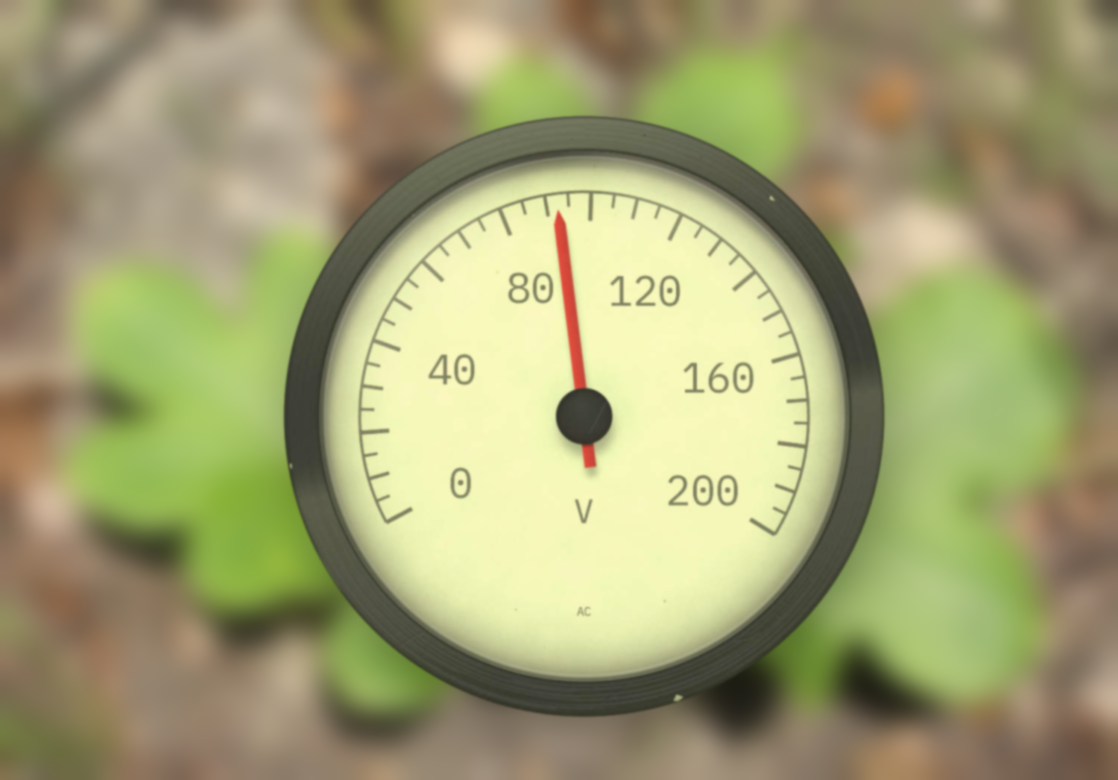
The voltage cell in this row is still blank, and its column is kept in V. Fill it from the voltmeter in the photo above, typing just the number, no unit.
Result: 92.5
